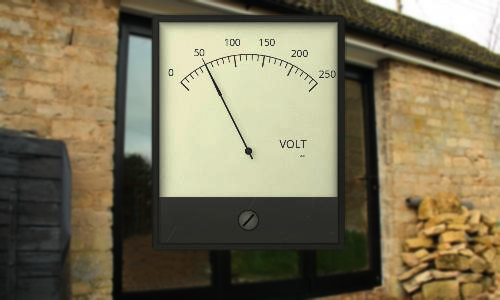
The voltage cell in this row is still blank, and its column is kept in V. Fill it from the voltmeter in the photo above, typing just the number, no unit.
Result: 50
